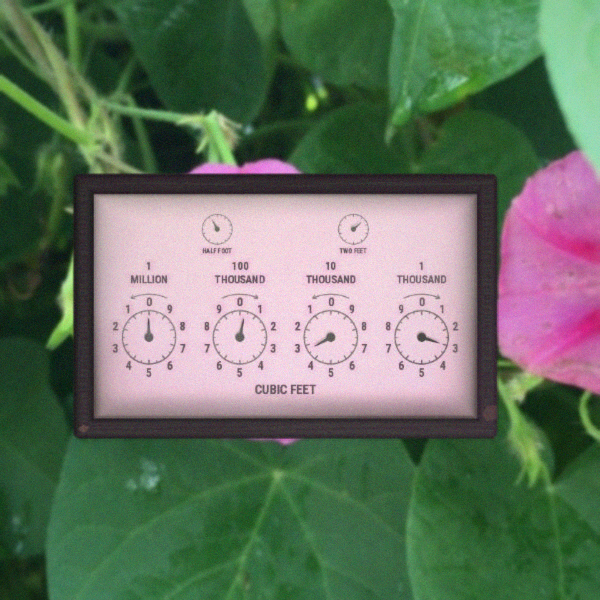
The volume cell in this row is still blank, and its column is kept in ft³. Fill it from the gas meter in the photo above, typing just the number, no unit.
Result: 3300
